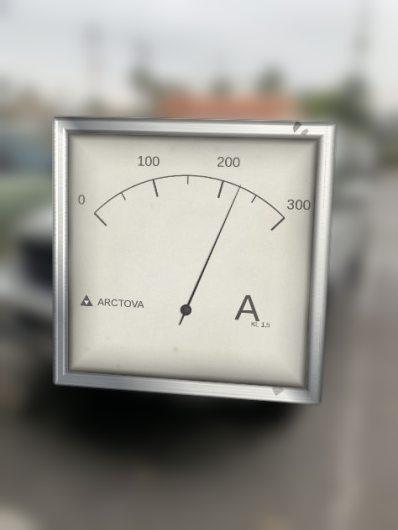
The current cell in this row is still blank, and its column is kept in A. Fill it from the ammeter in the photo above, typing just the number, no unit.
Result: 225
